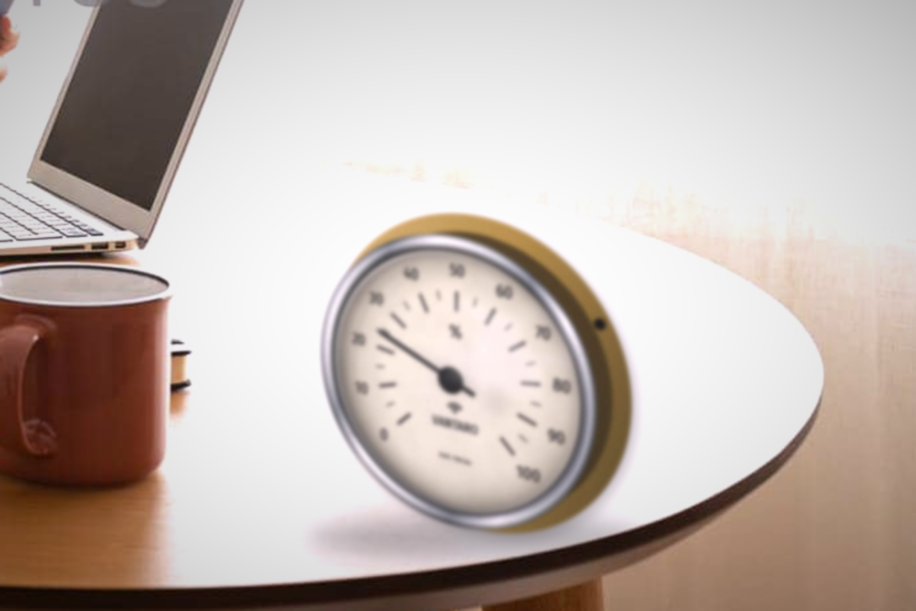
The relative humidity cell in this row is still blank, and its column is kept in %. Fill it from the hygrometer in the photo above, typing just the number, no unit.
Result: 25
